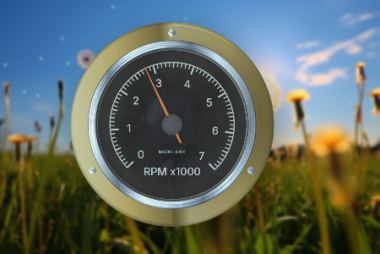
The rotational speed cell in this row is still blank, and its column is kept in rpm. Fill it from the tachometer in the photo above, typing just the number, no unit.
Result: 2800
